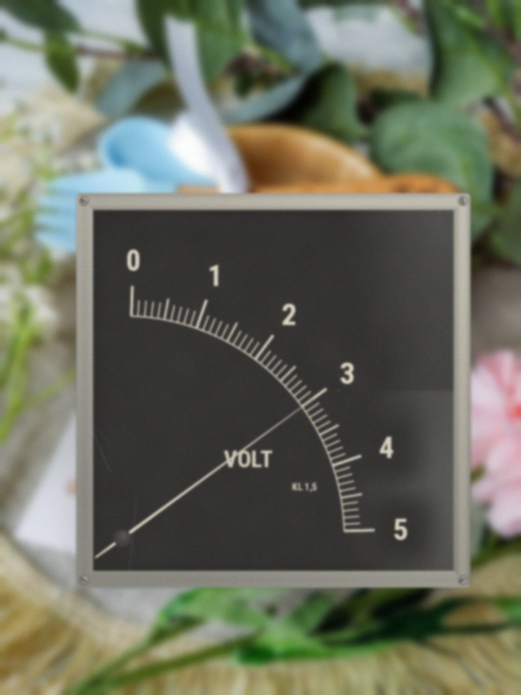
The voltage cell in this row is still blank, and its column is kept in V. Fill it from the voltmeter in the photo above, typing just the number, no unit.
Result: 3
